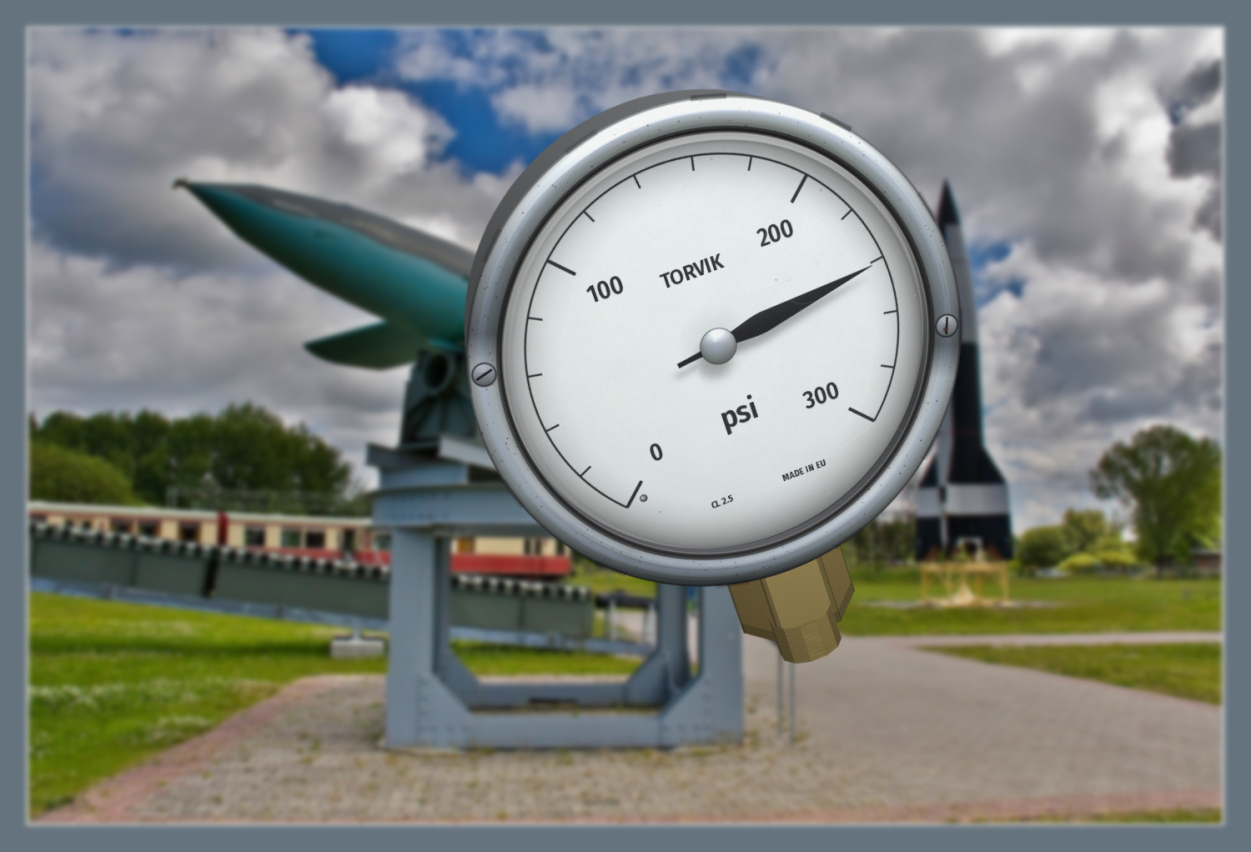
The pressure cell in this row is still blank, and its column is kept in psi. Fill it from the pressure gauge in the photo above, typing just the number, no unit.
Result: 240
